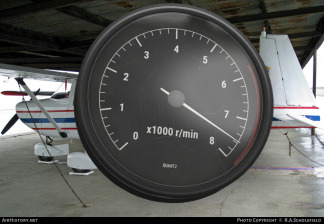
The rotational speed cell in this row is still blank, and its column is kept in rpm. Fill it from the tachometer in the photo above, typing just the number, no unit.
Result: 7600
